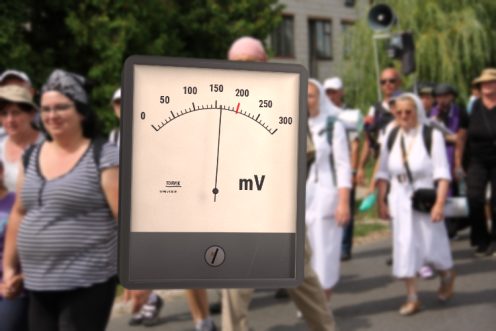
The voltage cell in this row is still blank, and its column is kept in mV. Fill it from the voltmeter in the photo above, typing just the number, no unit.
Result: 160
